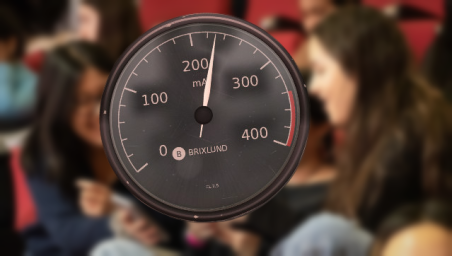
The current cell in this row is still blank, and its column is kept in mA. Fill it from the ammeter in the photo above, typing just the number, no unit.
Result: 230
